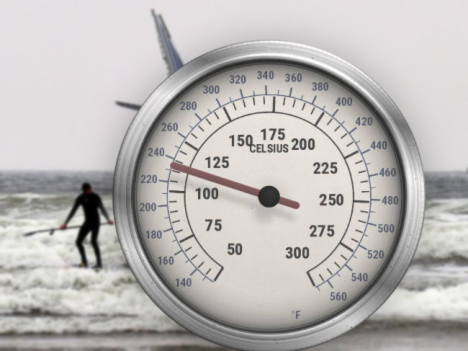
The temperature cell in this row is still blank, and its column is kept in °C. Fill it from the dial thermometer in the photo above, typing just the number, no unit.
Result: 112.5
